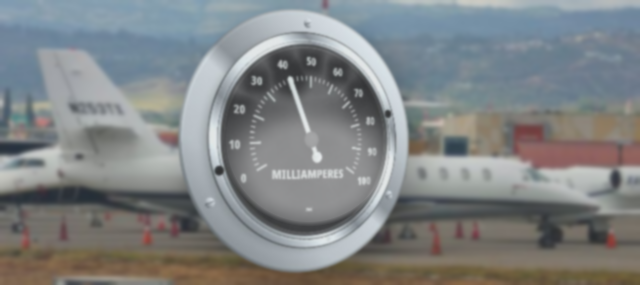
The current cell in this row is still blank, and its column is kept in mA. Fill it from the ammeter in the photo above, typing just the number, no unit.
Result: 40
